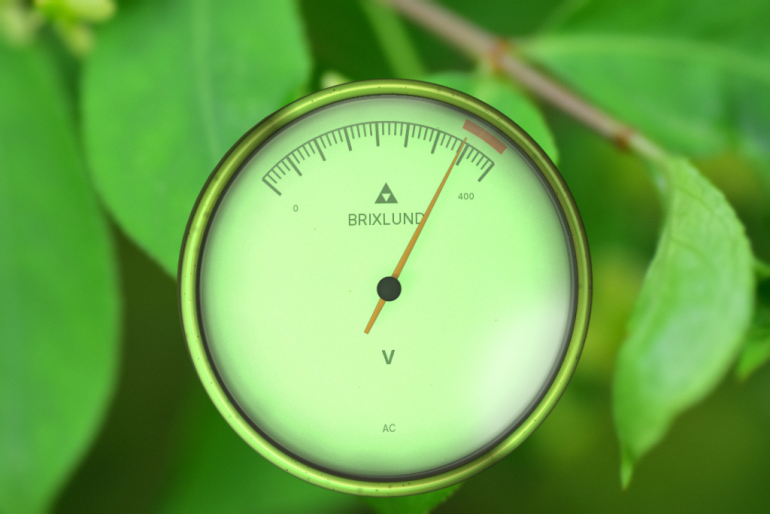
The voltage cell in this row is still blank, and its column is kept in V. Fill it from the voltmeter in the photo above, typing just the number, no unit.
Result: 340
